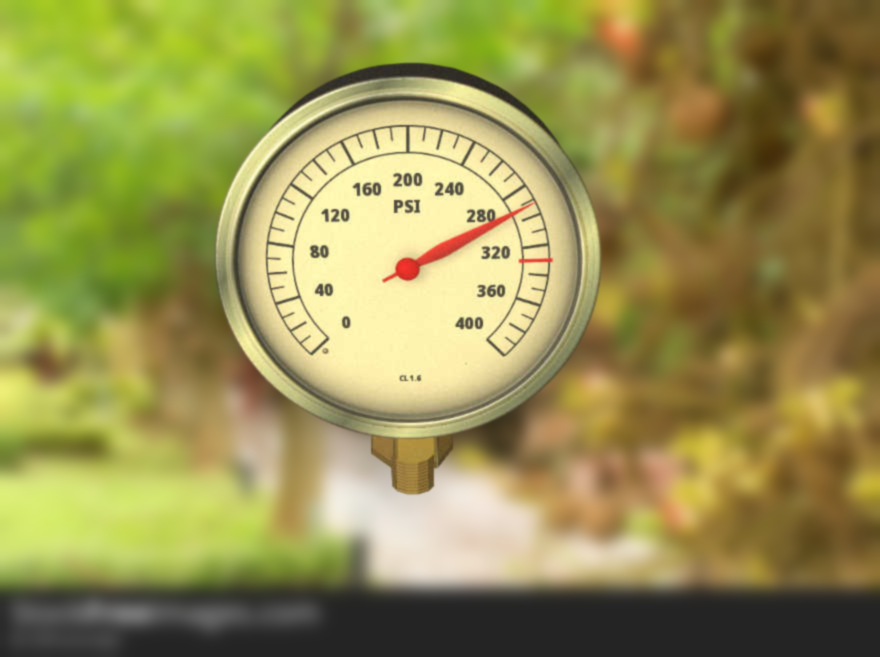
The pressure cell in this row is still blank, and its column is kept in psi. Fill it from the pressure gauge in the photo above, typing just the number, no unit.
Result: 290
